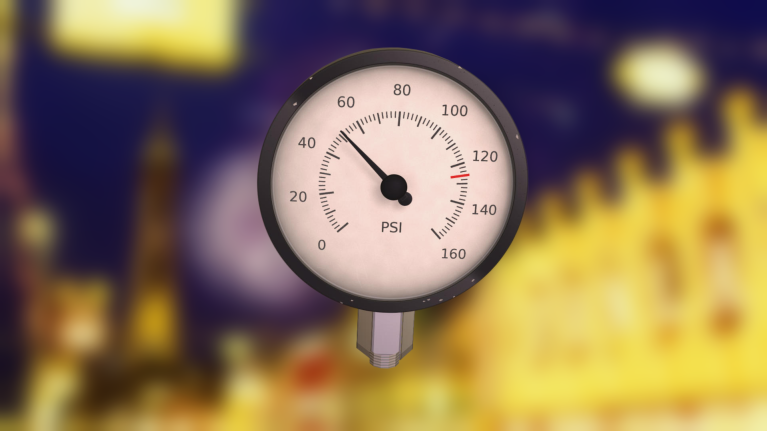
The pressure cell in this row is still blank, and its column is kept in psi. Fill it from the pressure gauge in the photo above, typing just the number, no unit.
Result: 52
